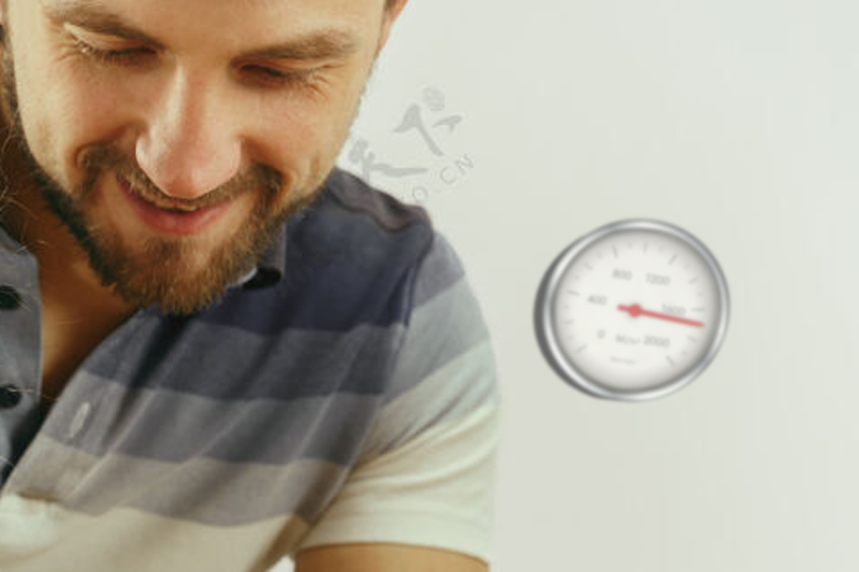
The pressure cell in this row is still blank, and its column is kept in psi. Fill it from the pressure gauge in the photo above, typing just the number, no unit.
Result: 1700
